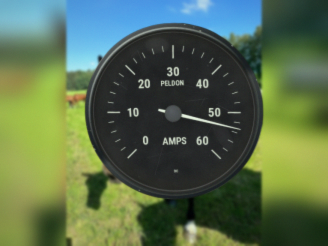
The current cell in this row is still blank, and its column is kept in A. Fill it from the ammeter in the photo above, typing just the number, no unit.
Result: 53
